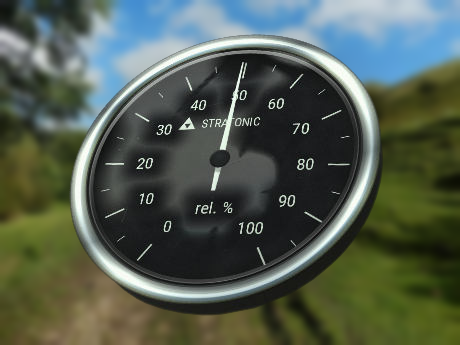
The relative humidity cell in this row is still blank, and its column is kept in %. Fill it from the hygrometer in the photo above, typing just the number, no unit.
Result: 50
